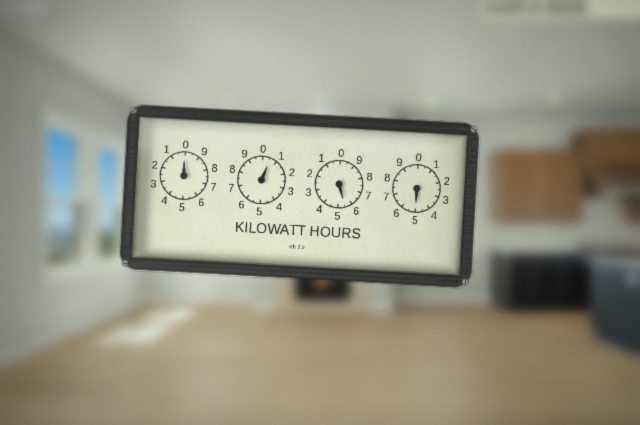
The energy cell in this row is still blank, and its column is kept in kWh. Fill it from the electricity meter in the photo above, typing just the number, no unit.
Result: 55
